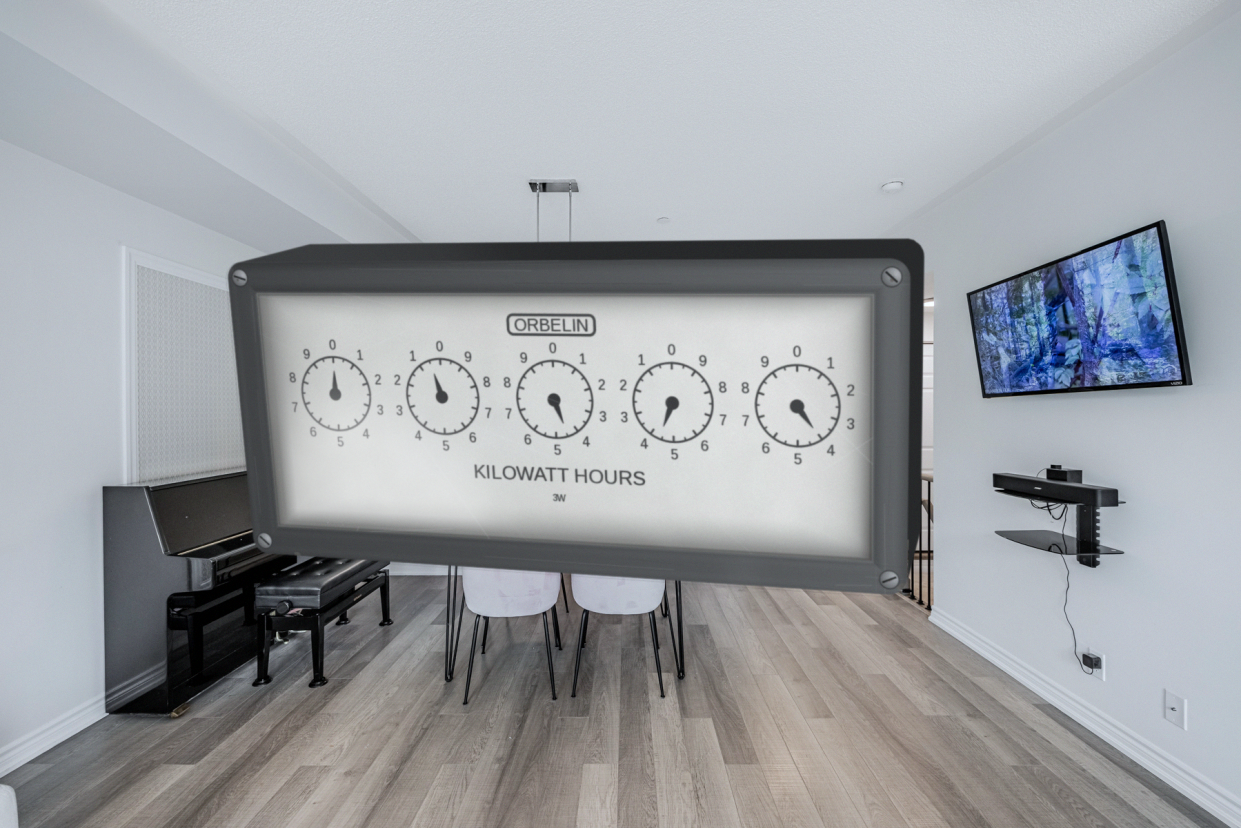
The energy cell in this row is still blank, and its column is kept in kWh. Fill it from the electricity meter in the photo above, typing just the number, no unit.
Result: 444
